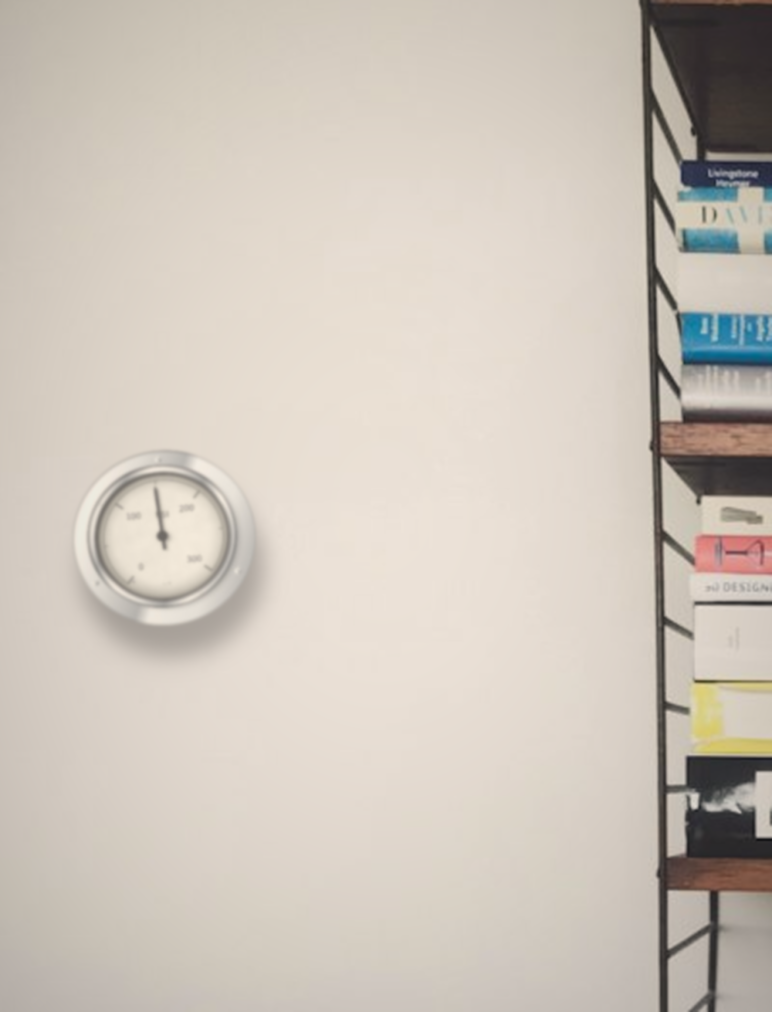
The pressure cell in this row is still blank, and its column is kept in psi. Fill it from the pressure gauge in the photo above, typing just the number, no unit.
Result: 150
